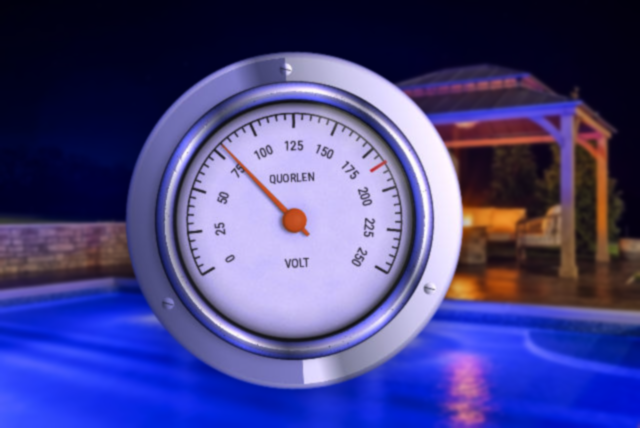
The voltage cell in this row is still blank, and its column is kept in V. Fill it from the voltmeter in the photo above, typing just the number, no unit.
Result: 80
